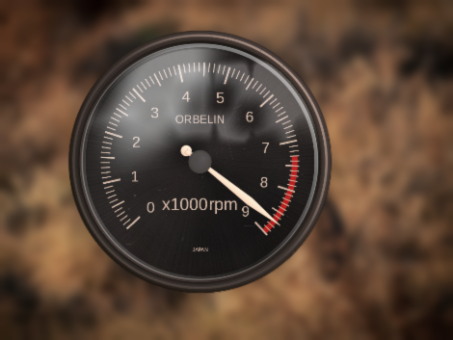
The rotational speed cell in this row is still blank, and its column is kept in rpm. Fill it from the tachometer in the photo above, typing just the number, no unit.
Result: 8700
